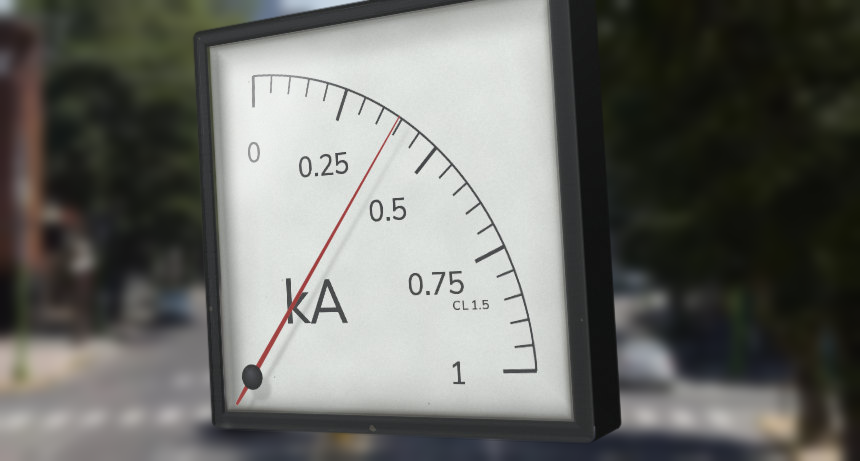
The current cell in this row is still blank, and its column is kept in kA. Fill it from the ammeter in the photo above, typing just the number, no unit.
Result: 0.4
